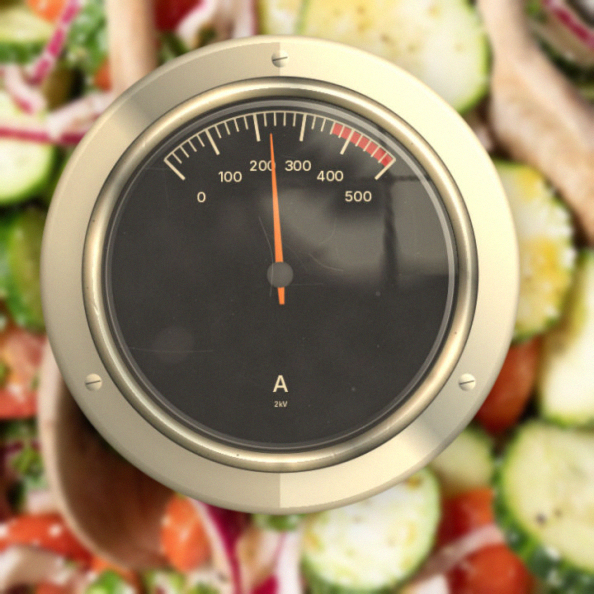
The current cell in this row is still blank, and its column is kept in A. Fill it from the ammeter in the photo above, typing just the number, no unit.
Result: 230
